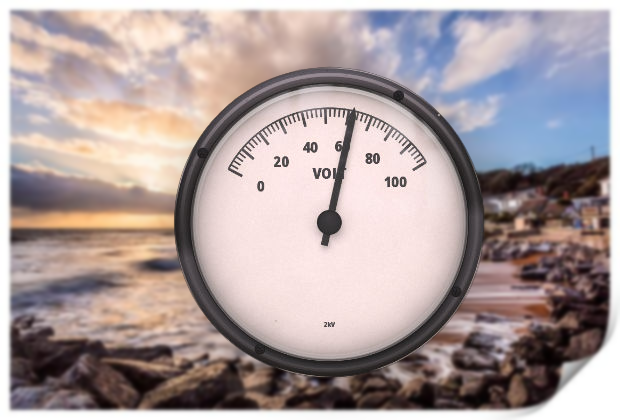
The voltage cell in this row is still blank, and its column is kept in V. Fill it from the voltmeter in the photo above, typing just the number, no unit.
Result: 62
